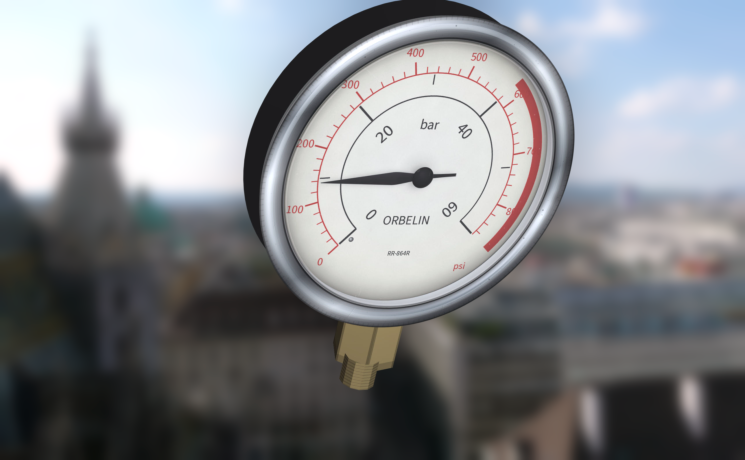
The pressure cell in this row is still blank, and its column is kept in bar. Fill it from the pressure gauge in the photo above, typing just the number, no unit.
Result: 10
